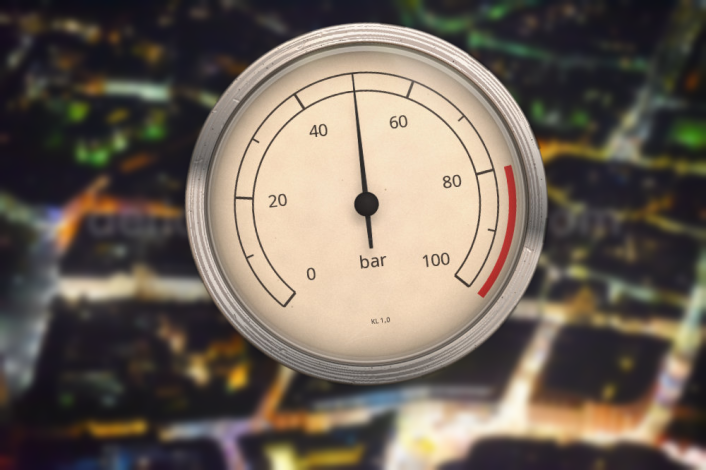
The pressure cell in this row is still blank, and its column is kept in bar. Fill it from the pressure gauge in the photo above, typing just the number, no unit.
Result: 50
